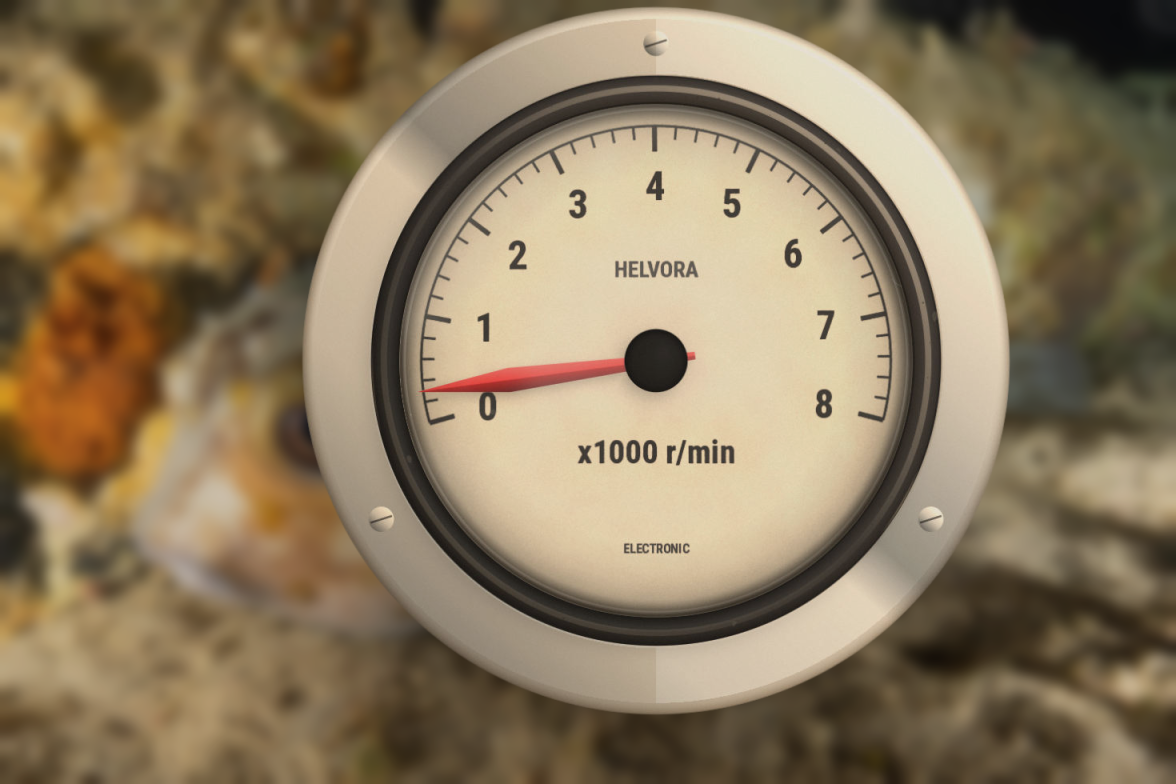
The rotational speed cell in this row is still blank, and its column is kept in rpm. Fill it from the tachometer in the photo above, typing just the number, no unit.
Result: 300
